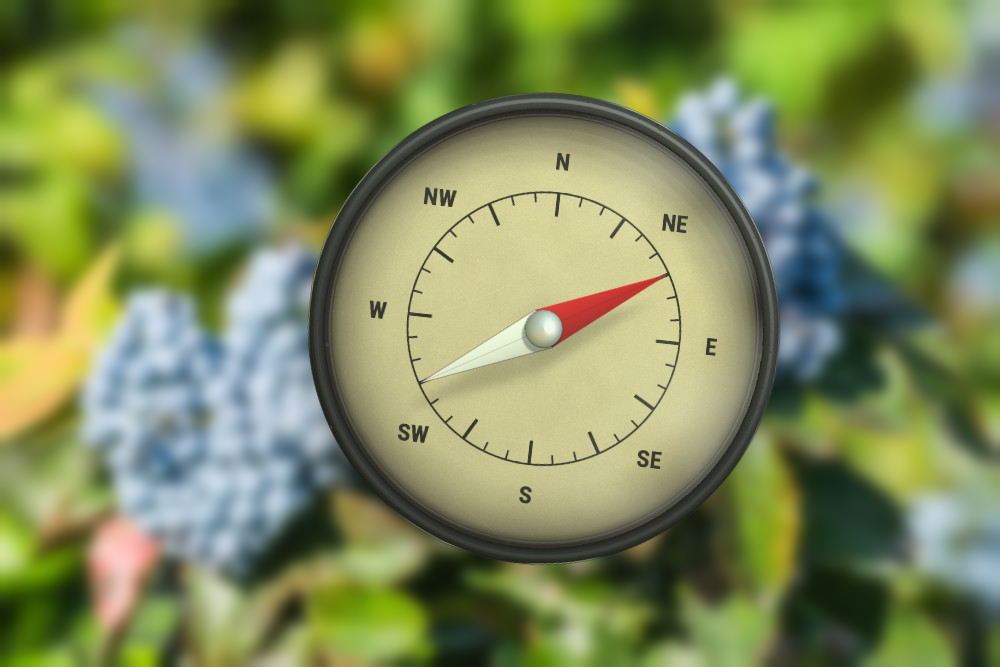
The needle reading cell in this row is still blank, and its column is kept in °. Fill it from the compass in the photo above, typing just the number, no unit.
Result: 60
